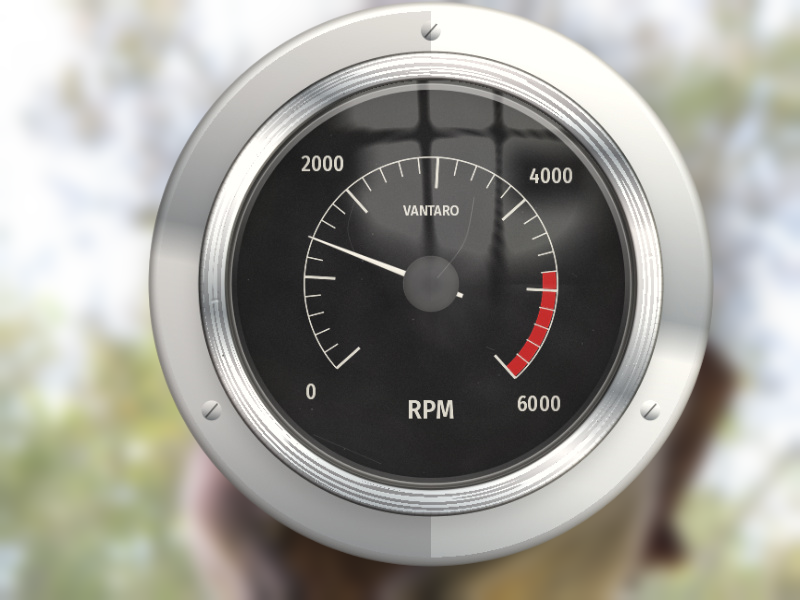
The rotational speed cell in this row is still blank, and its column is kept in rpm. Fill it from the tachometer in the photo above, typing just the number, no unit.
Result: 1400
